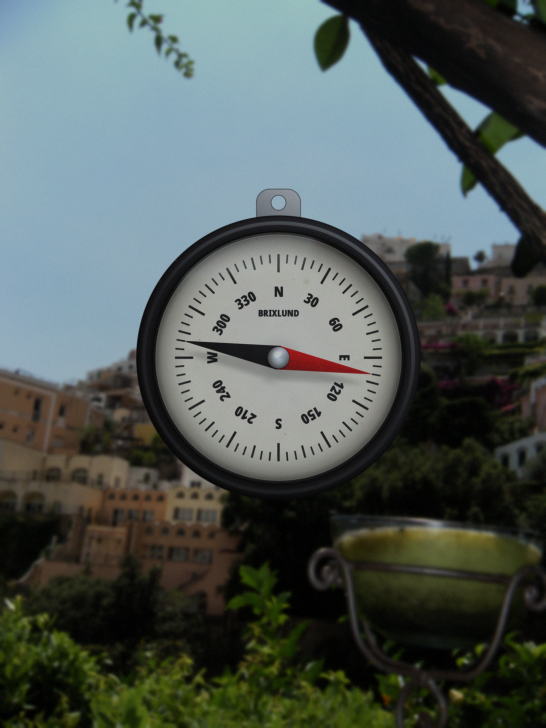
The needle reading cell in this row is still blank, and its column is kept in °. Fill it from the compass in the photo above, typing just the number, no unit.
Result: 100
